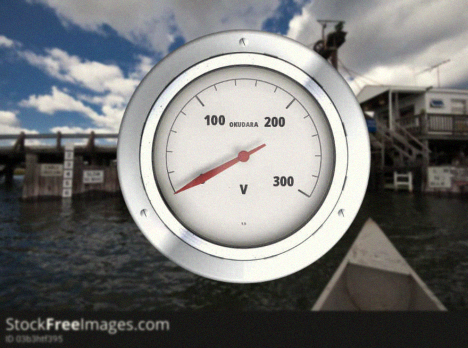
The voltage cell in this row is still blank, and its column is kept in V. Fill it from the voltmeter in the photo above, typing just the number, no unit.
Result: 0
